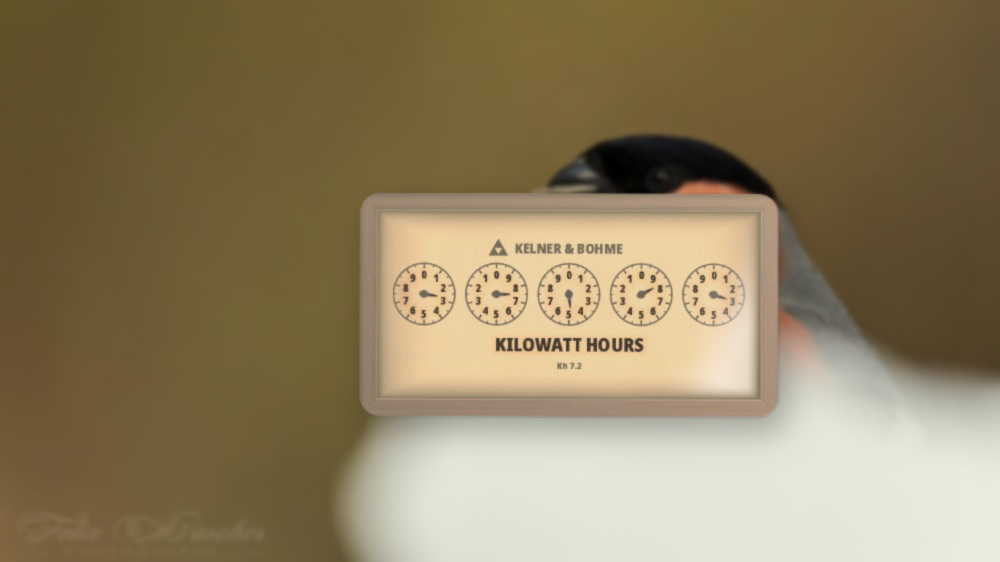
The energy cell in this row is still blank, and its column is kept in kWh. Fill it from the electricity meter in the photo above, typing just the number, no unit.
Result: 27483
